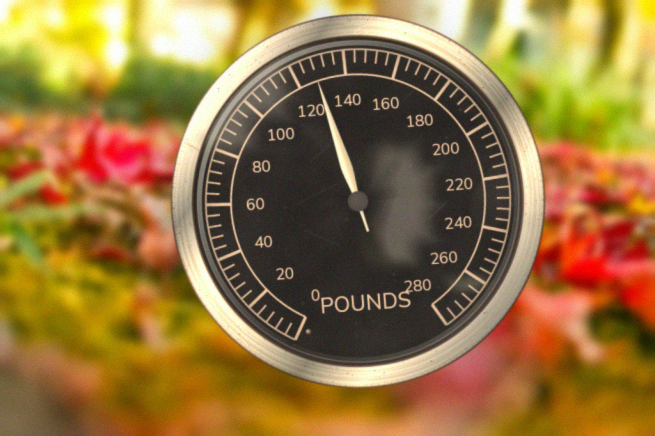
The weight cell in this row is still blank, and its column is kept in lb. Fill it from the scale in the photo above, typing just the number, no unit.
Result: 128
